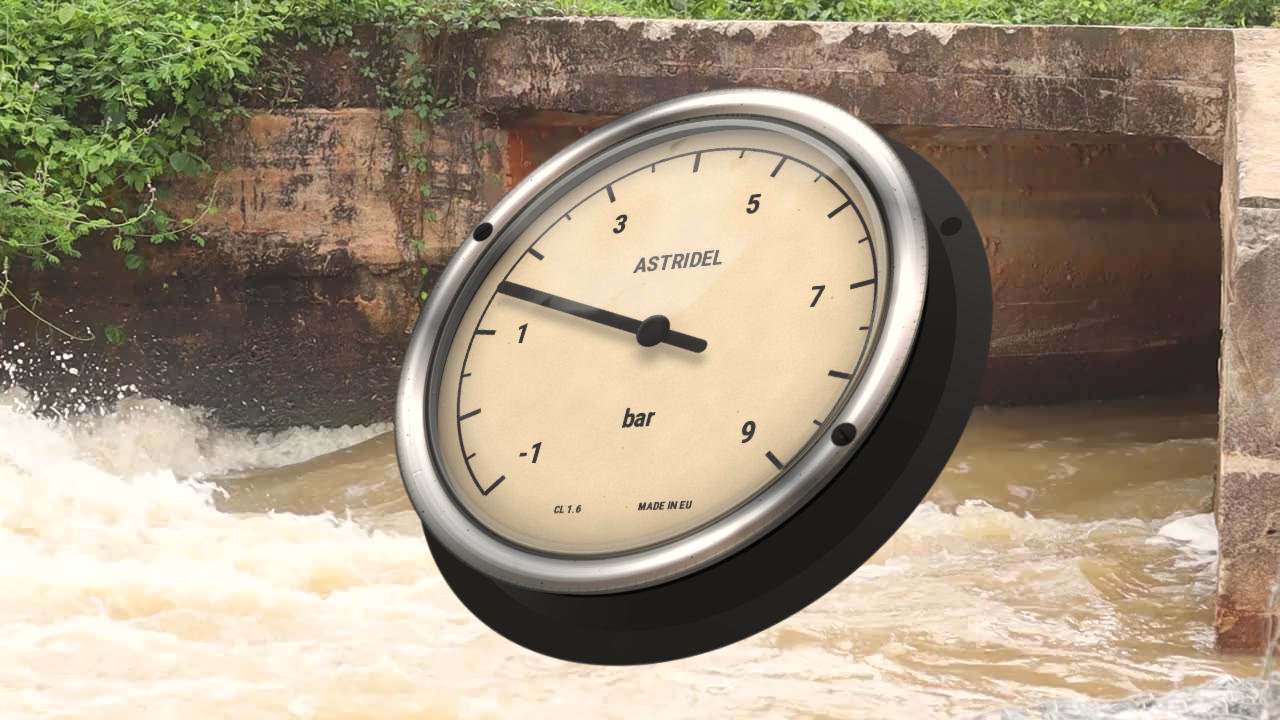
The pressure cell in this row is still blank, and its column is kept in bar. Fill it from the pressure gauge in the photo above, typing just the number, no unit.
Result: 1.5
